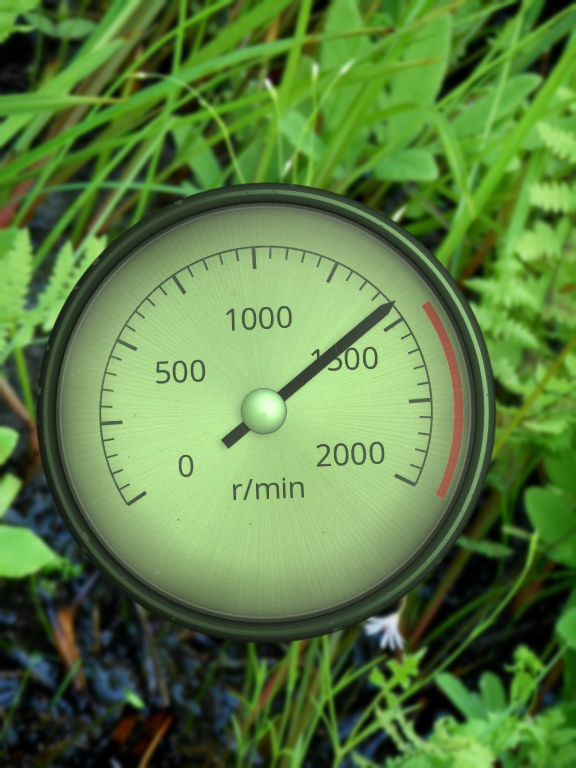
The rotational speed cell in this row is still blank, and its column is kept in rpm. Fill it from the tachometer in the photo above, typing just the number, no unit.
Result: 1450
